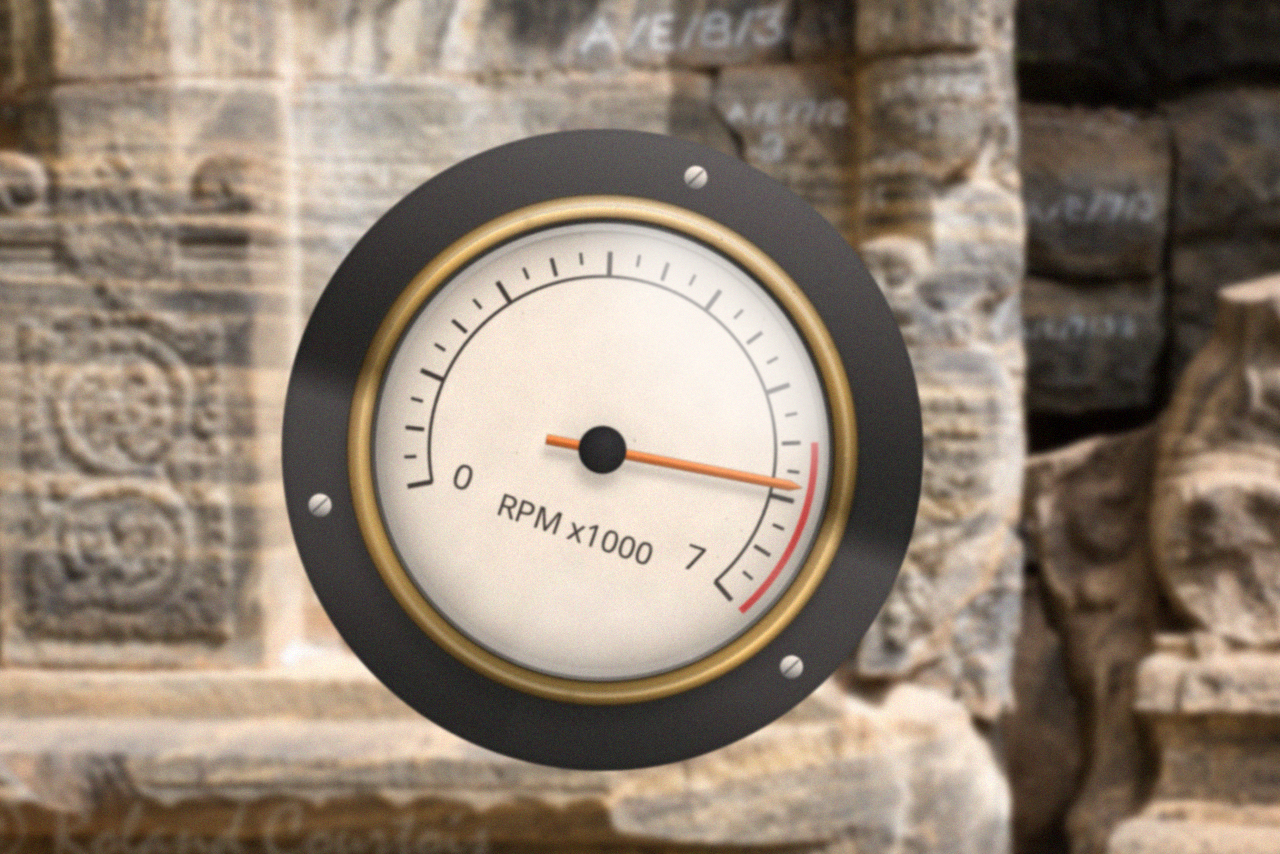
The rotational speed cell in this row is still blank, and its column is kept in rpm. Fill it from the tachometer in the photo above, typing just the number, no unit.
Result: 5875
